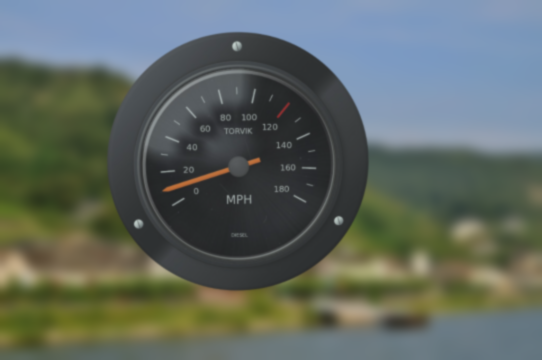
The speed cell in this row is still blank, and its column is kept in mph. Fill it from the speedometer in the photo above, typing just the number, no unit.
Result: 10
